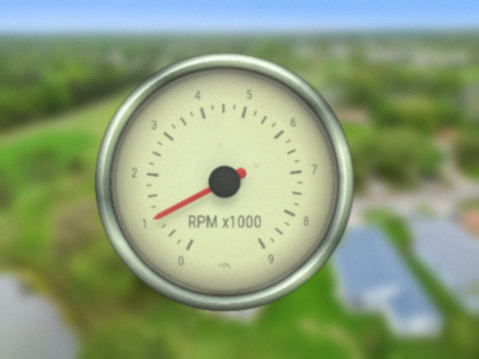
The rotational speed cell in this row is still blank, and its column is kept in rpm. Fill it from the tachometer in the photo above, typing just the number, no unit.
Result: 1000
